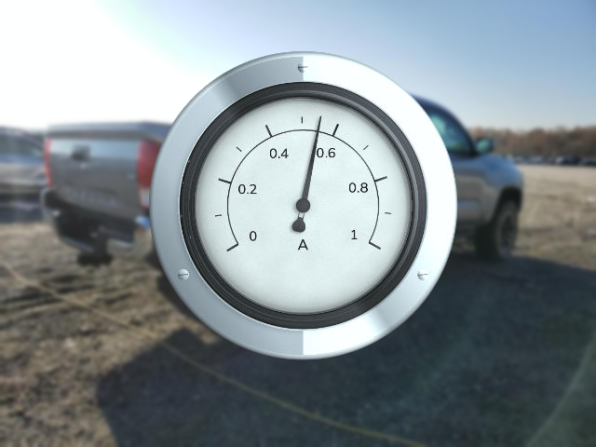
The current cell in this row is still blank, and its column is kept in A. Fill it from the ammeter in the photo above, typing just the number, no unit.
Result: 0.55
